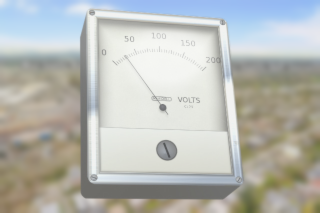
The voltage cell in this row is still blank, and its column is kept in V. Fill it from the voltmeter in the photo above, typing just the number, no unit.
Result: 25
